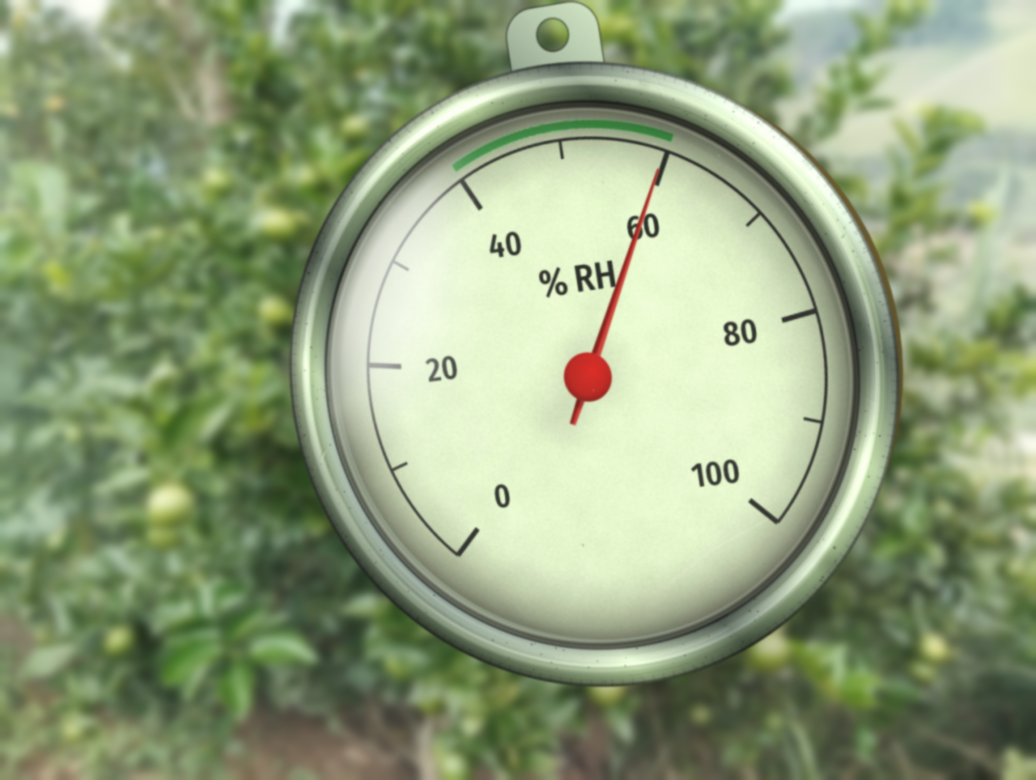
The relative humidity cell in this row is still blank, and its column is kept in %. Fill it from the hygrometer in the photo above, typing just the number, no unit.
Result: 60
